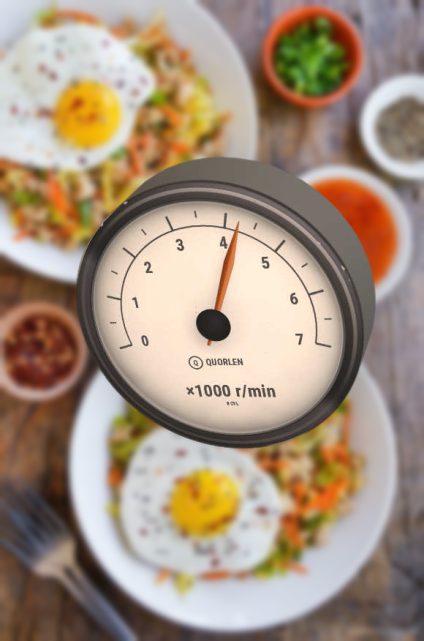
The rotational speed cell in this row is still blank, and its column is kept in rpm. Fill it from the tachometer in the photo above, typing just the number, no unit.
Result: 4250
